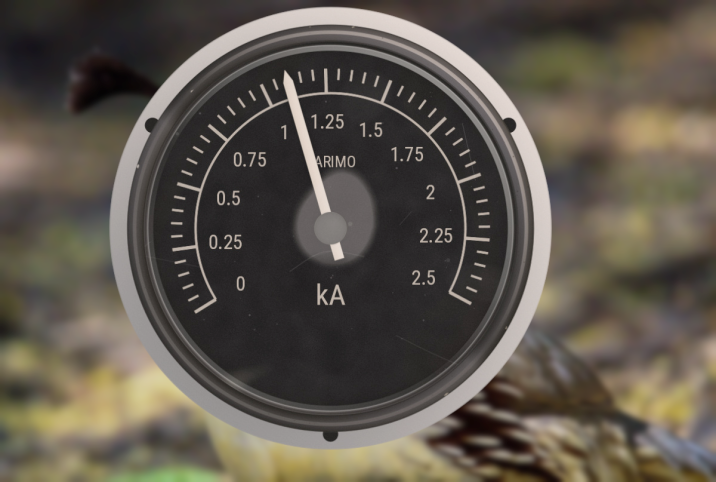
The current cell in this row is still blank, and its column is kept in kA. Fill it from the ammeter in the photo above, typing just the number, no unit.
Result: 1.1
